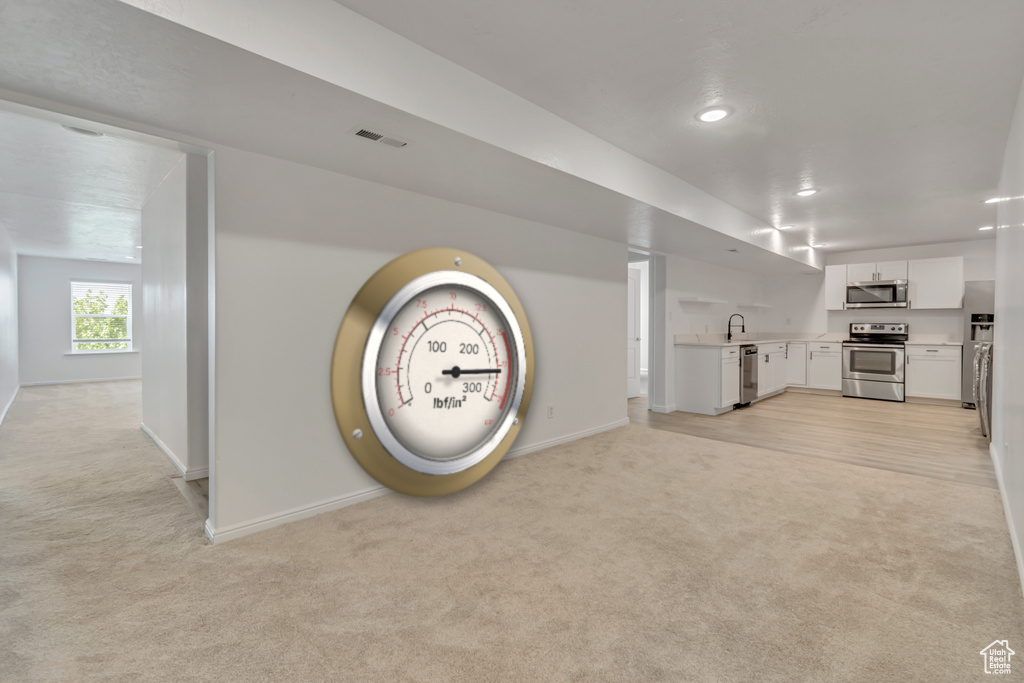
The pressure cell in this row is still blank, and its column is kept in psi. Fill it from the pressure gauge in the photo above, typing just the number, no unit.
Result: 260
